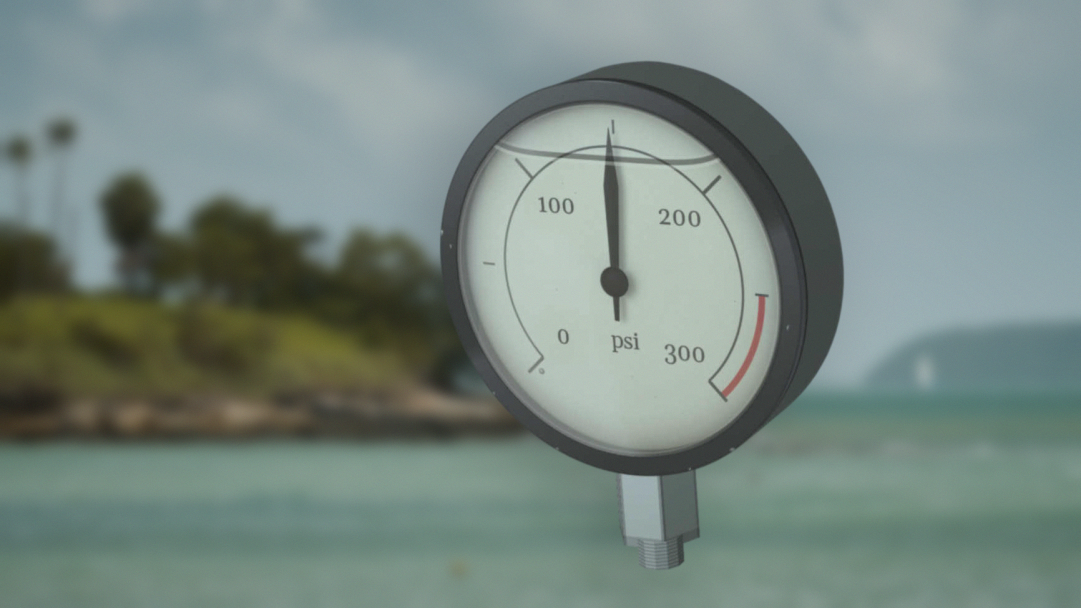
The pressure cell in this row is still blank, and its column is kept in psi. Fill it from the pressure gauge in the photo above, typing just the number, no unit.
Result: 150
